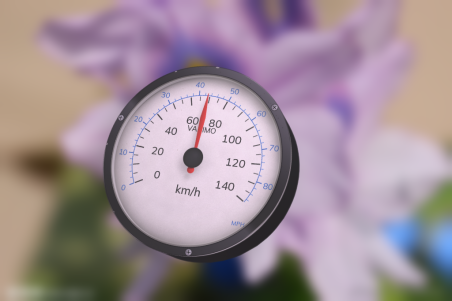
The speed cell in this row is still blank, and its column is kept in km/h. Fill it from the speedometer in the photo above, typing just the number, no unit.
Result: 70
